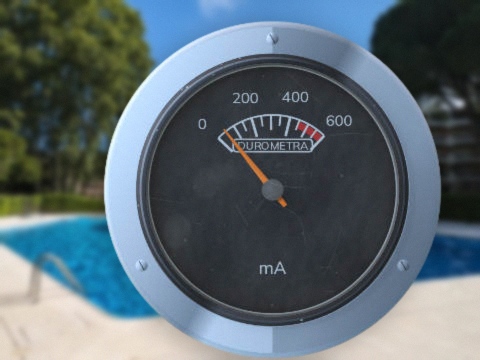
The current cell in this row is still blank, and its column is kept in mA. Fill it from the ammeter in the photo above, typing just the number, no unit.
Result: 50
